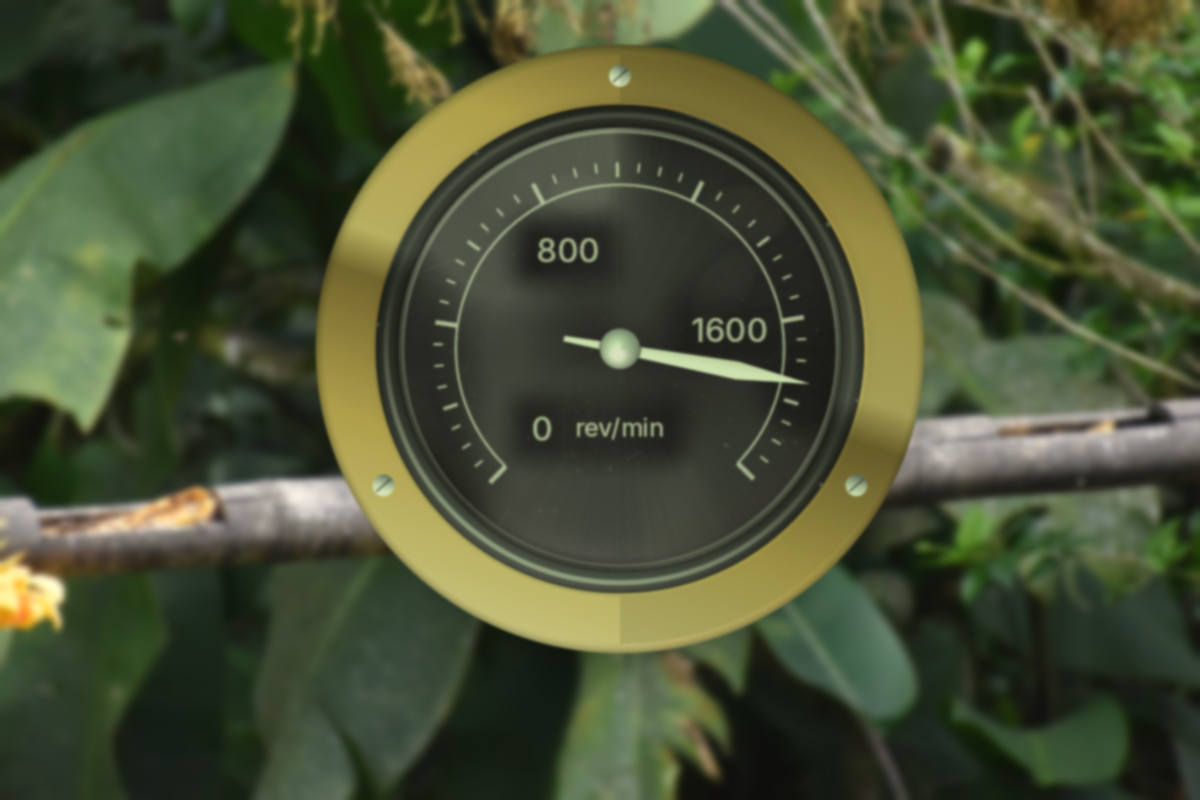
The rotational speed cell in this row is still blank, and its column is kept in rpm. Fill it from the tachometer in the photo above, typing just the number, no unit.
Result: 1750
